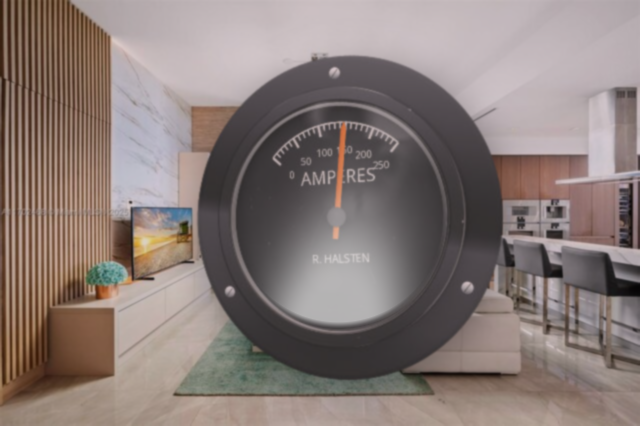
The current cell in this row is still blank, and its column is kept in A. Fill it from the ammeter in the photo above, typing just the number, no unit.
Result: 150
